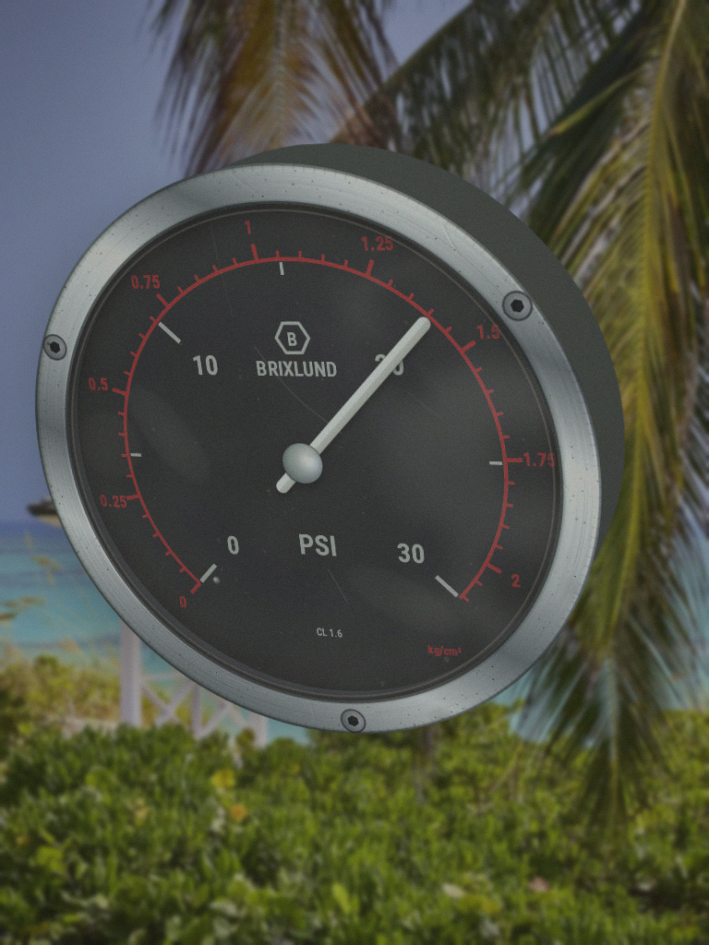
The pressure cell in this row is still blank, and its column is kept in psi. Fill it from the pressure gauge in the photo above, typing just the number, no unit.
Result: 20
